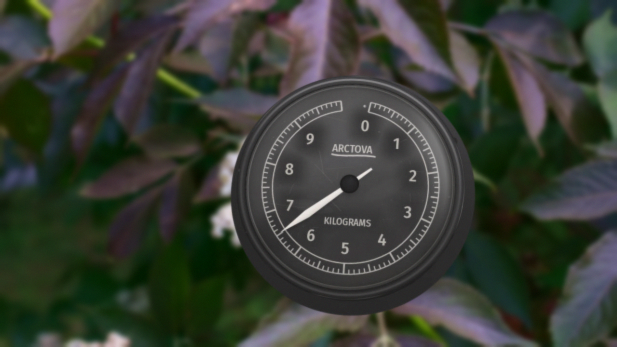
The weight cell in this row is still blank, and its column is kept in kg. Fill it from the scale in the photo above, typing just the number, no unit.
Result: 6.5
